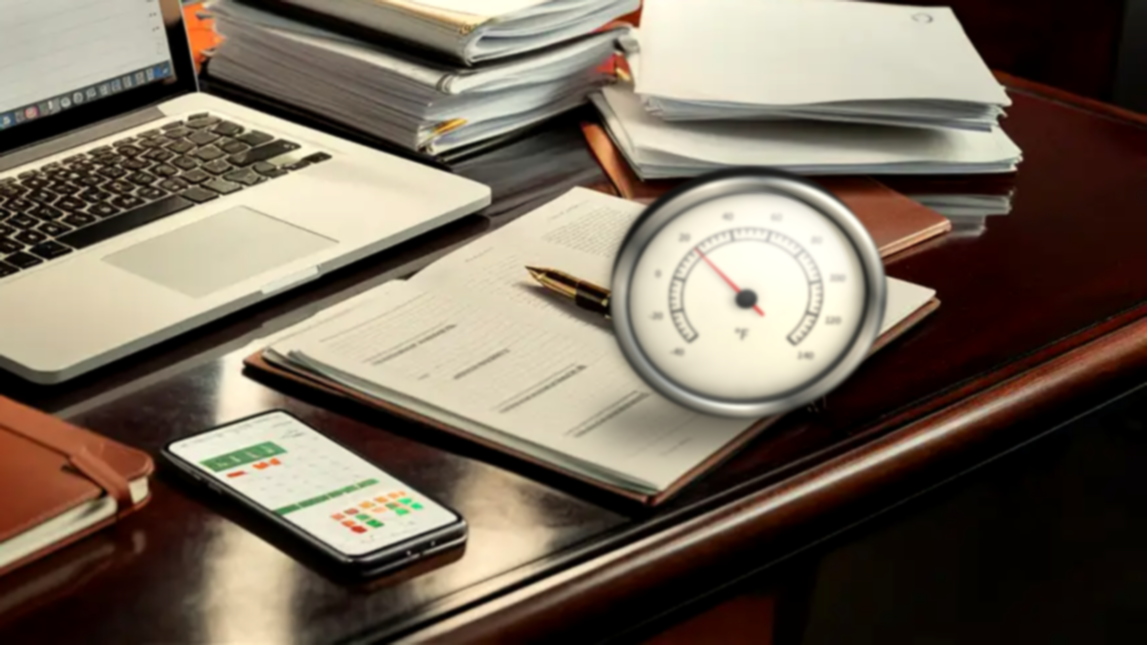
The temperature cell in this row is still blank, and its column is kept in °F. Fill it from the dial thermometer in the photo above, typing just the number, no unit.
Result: 20
